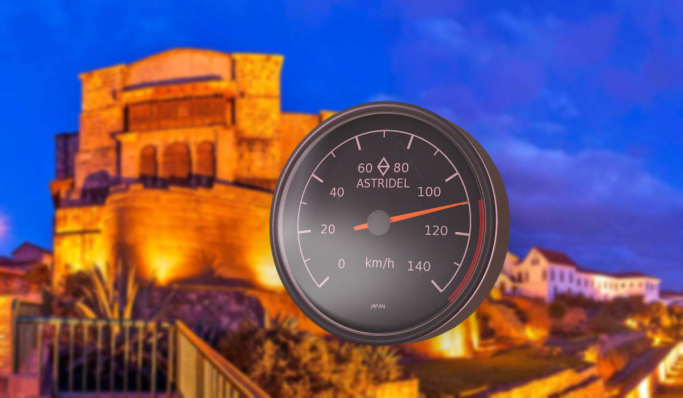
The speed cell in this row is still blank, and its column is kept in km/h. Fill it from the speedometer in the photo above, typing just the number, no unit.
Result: 110
